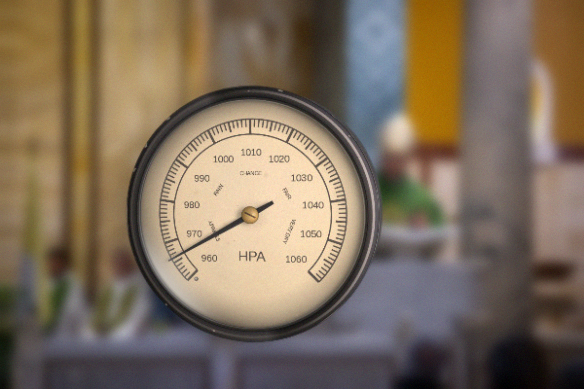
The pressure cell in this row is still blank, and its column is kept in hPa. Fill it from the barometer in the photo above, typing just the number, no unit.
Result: 966
